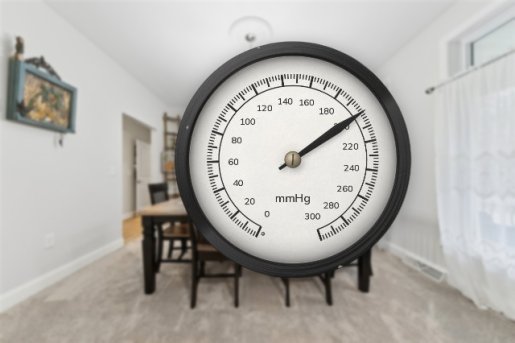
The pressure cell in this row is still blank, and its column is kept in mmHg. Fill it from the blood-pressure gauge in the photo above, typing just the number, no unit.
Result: 200
